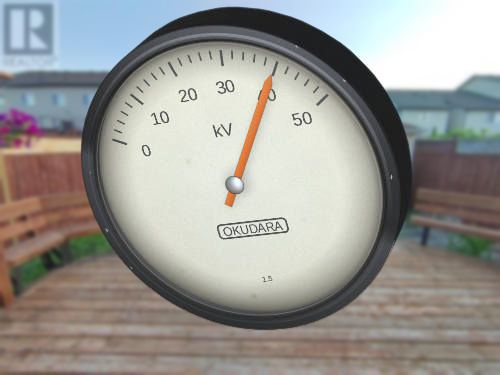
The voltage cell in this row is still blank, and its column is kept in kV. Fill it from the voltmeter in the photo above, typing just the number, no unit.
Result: 40
